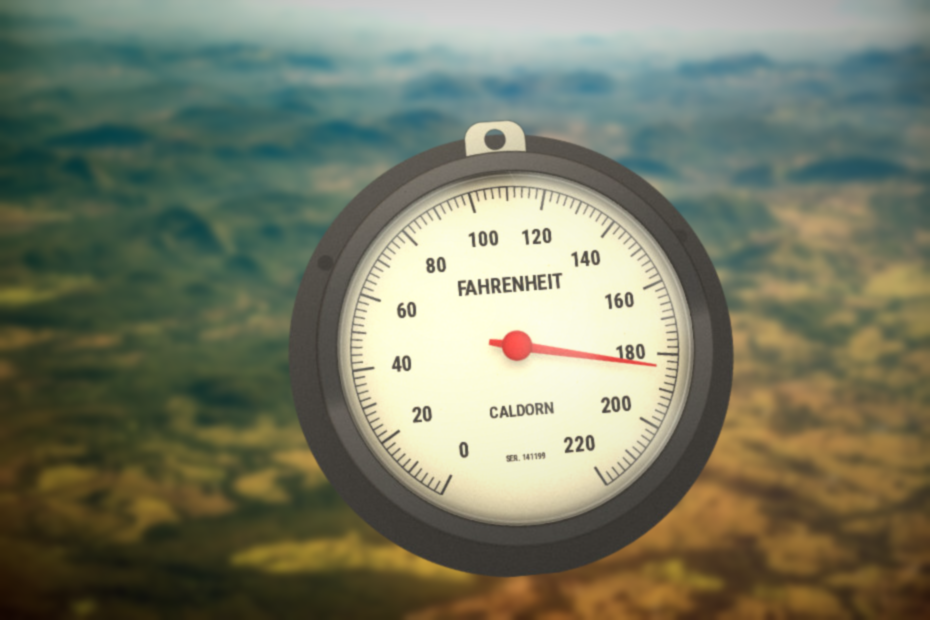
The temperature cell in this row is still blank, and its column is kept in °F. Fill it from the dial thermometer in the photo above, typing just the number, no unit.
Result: 184
